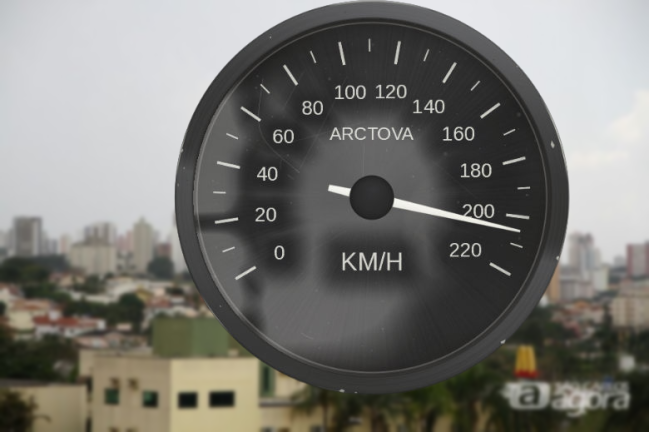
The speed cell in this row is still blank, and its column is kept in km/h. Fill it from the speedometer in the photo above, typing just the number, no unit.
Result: 205
